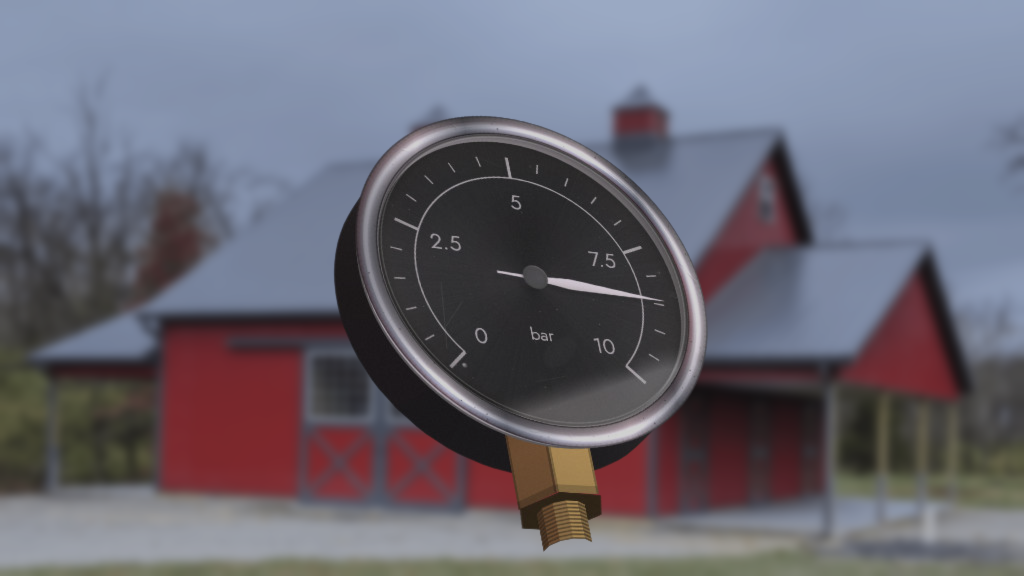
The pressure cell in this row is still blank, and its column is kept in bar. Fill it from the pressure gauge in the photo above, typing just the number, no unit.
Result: 8.5
